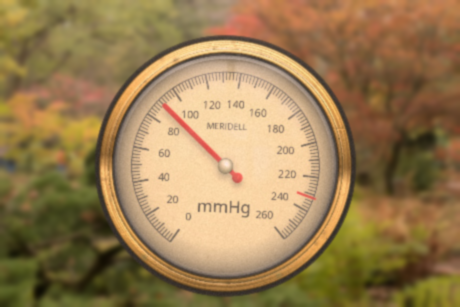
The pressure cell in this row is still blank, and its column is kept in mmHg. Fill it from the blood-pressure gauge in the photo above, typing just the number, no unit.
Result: 90
